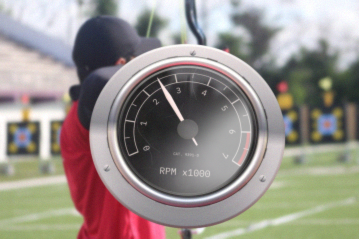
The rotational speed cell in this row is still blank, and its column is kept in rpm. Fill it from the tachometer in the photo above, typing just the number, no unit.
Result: 2500
